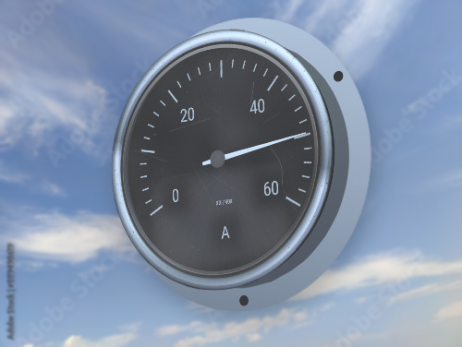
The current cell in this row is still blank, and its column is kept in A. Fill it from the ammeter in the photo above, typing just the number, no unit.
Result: 50
